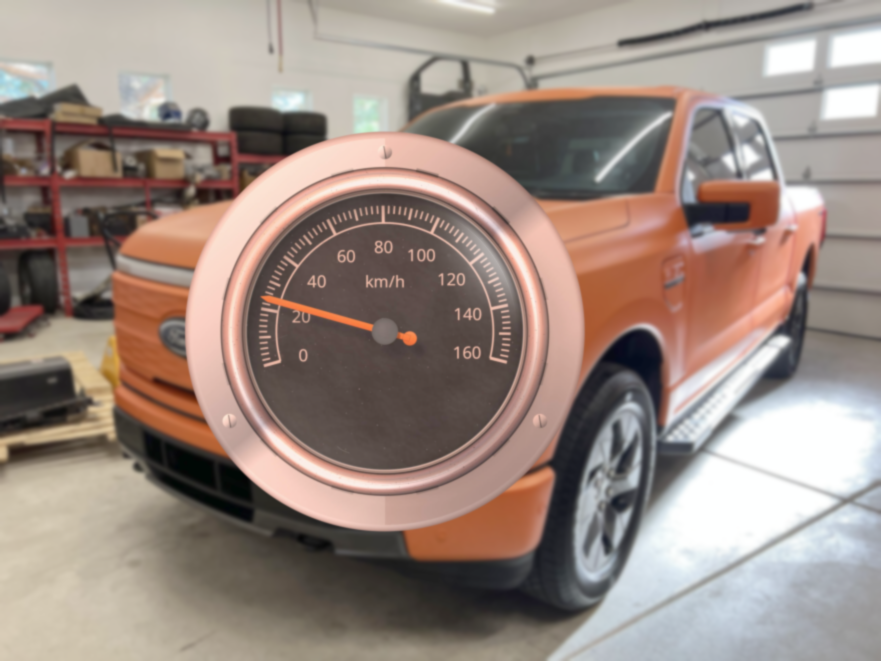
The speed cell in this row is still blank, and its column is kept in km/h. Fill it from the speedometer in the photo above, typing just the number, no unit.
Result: 24
